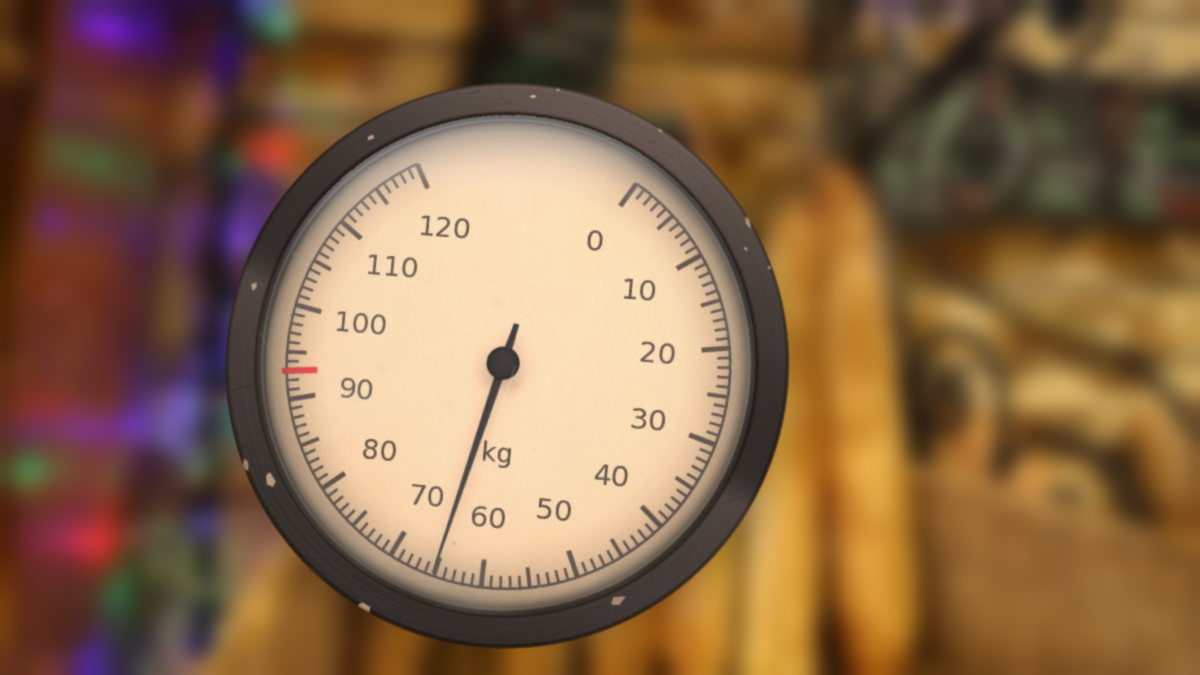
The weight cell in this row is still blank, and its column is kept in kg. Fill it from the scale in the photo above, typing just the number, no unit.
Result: 65
